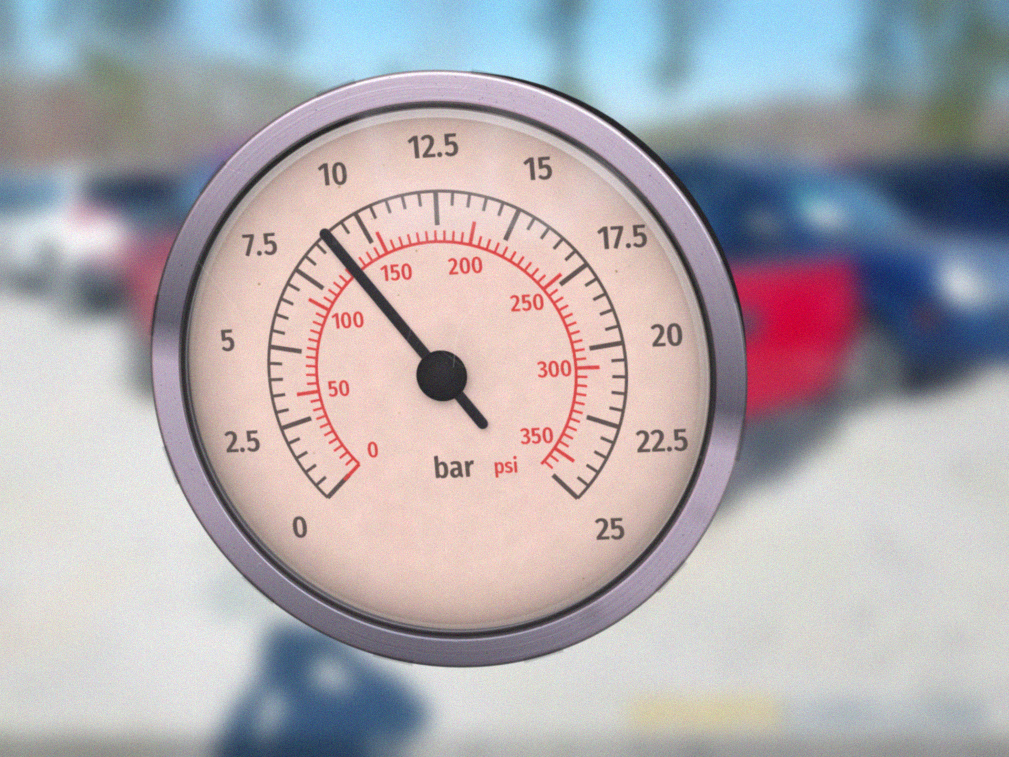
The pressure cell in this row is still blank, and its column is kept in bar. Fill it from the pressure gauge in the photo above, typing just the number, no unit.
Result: 9
